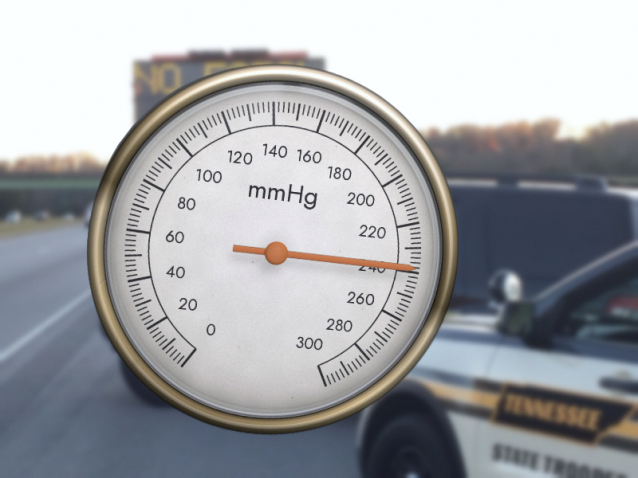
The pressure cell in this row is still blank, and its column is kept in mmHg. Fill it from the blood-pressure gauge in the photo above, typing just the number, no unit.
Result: 238
